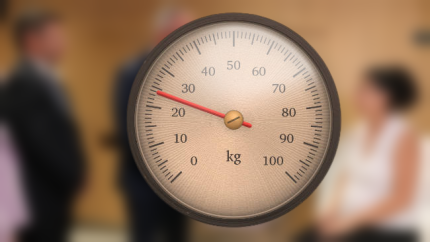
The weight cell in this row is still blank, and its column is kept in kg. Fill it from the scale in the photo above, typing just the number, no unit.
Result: 24
